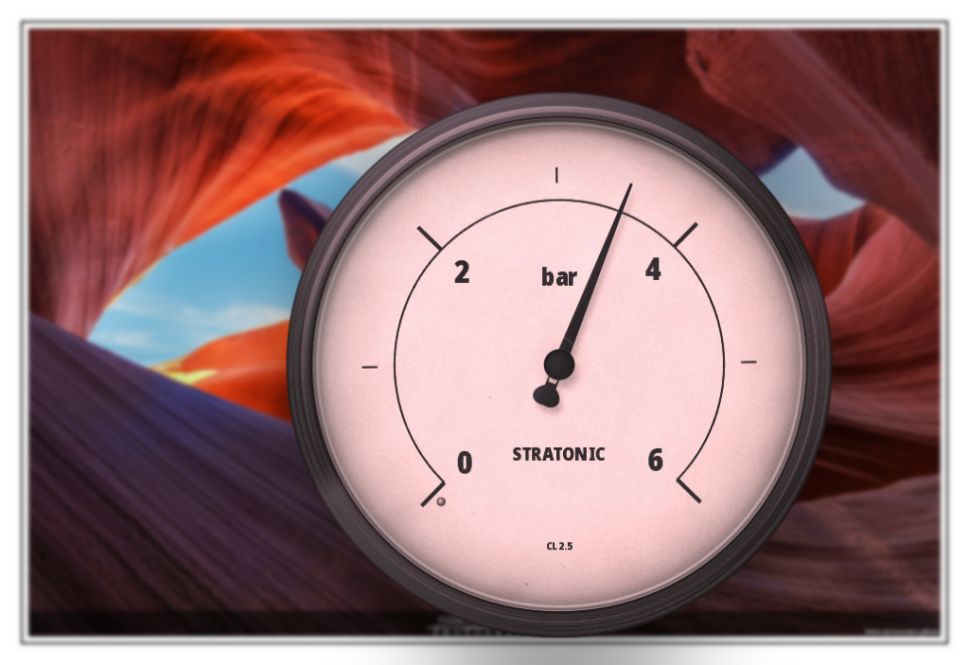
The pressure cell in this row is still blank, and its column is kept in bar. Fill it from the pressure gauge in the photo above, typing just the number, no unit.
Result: 3.5
